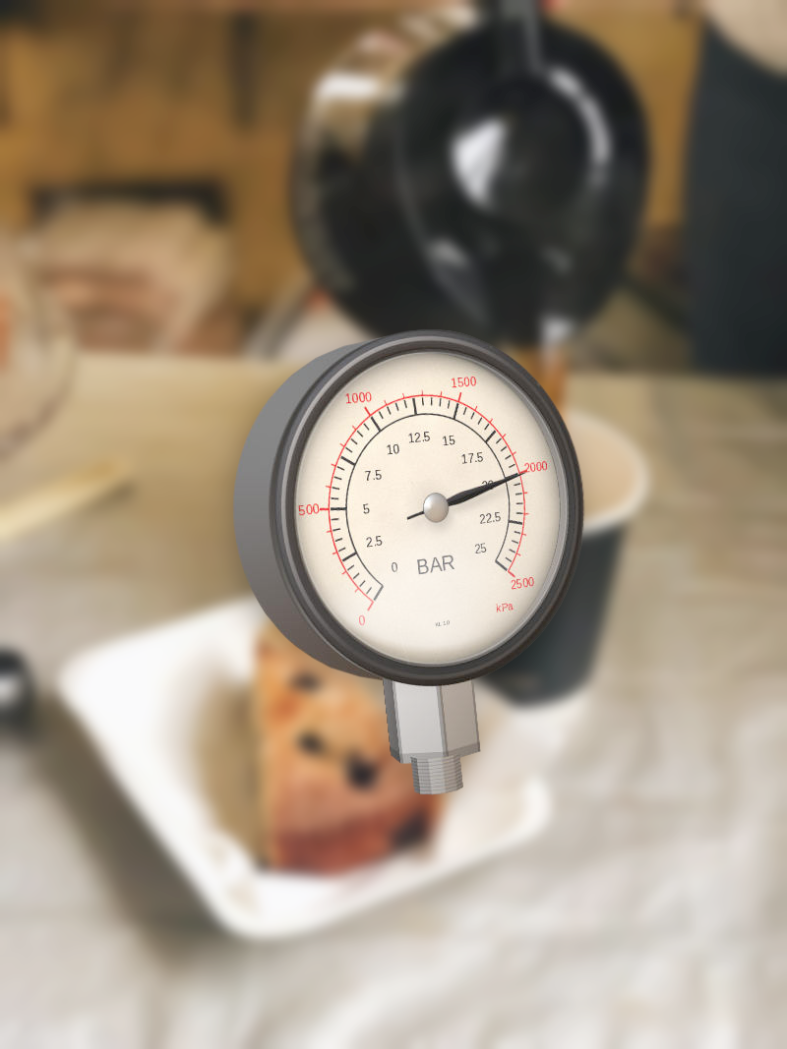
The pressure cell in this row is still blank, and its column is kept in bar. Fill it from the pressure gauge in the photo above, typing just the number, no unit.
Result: 20
